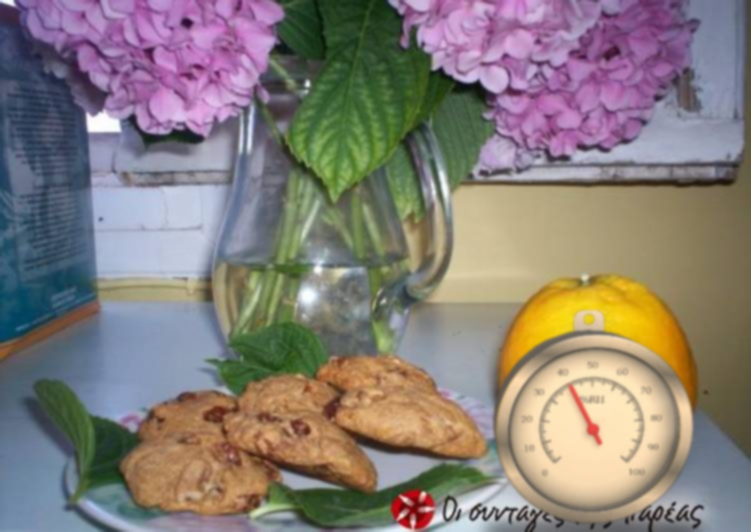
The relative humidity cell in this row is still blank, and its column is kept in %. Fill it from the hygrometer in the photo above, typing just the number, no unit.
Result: 40
